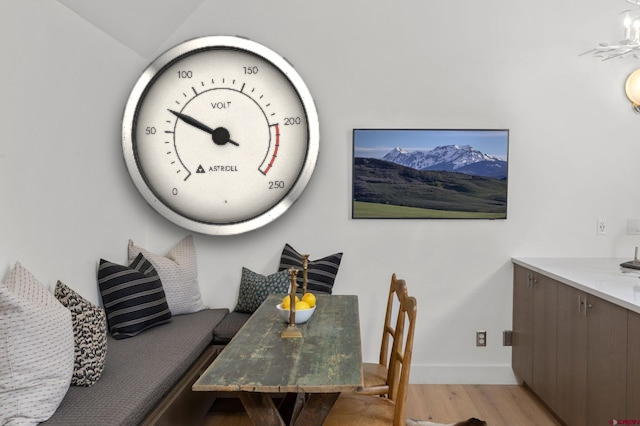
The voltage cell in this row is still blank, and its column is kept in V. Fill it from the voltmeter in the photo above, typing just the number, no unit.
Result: 70
